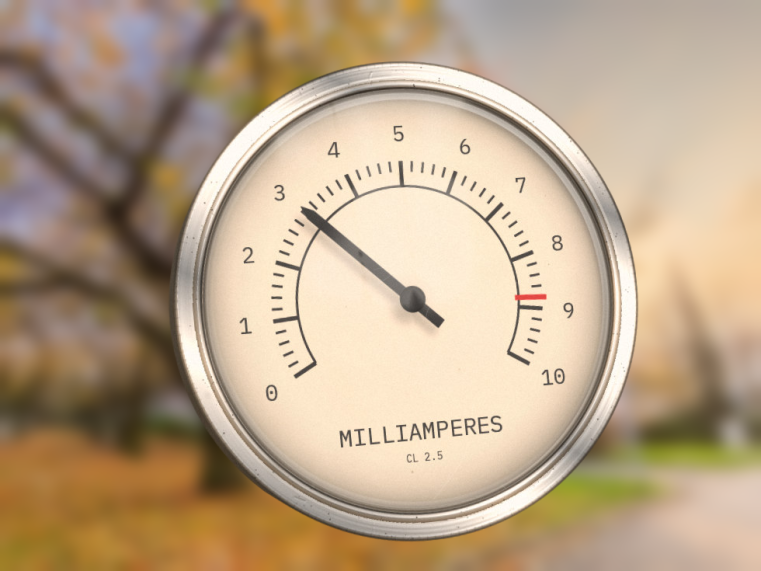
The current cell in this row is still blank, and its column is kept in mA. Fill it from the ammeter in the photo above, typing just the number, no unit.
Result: 3
